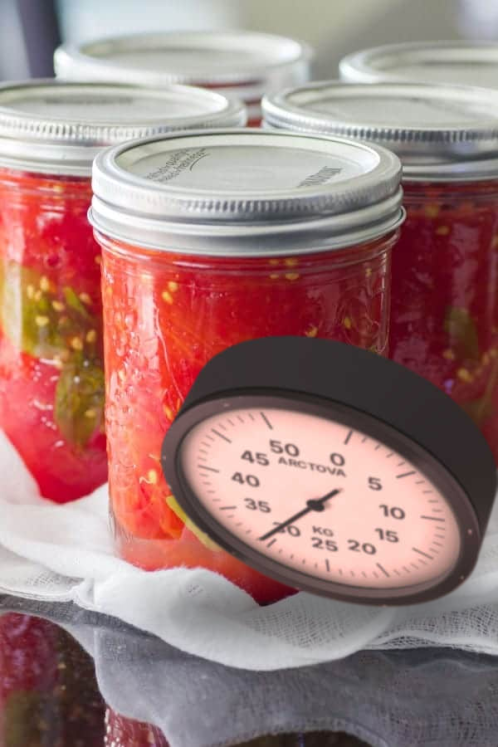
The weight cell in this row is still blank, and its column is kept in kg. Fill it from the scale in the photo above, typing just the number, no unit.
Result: 31
